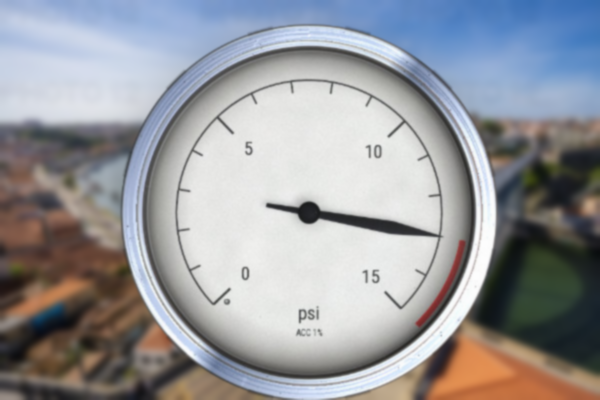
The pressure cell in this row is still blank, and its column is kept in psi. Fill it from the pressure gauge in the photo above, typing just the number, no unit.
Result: 13
